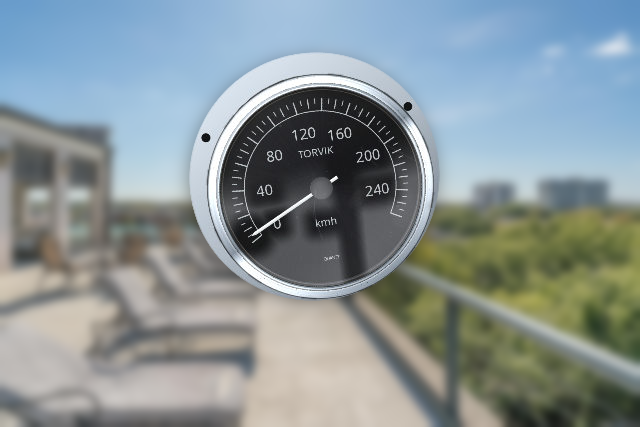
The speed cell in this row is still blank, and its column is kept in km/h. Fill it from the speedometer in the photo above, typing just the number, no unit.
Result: 5
